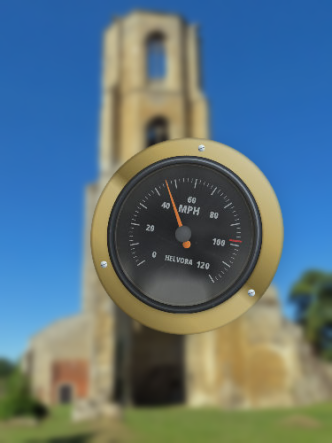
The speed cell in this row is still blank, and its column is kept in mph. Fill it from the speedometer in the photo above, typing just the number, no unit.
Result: 46
